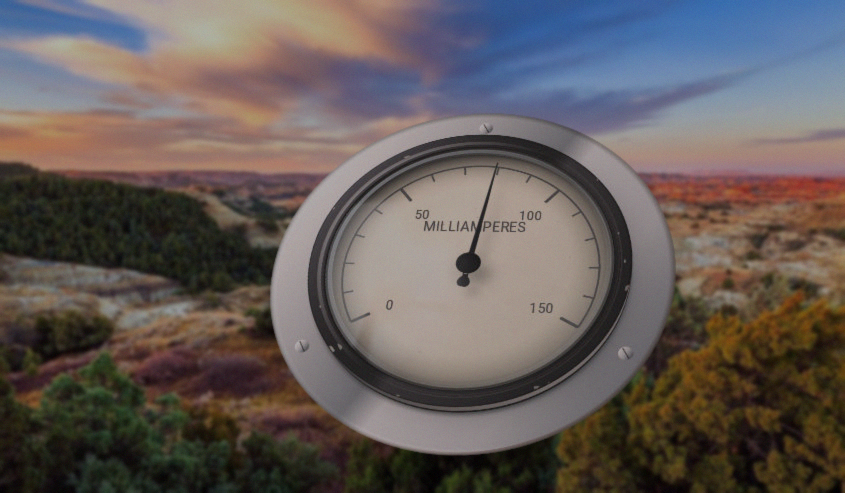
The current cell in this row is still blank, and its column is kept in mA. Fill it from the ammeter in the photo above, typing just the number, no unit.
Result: 80
